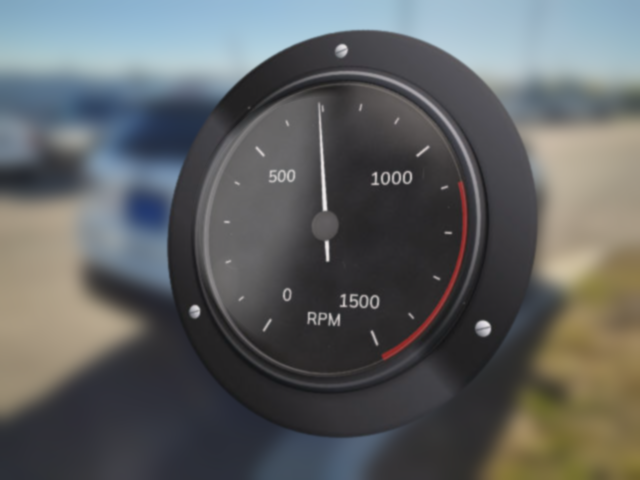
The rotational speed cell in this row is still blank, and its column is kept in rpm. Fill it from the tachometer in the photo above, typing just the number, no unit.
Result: 700
